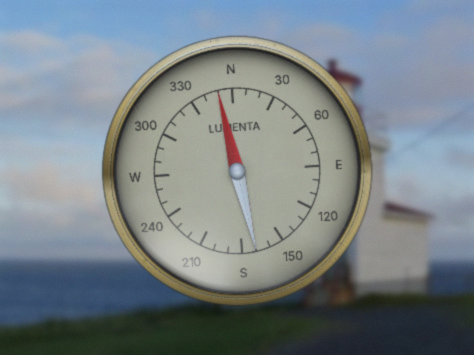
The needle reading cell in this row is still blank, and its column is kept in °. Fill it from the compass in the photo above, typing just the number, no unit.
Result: 350
